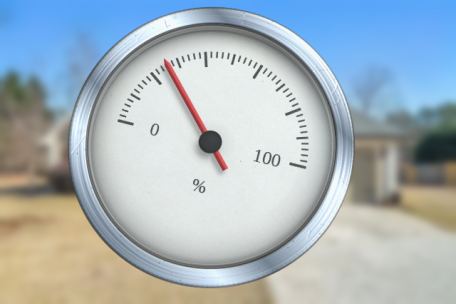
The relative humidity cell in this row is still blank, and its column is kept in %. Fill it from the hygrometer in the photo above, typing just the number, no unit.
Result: 26
